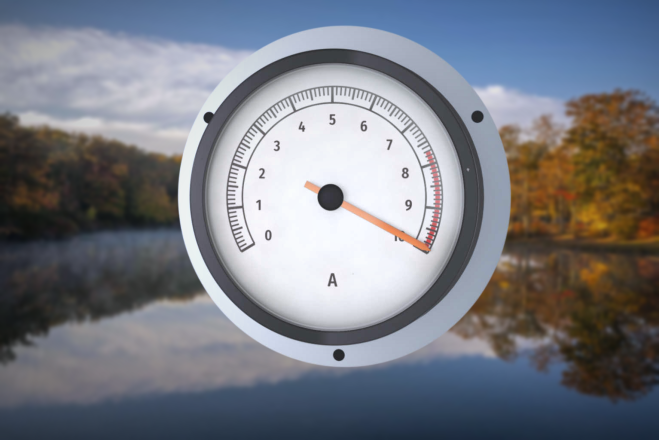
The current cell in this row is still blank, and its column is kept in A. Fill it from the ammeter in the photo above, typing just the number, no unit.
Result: 9.9
